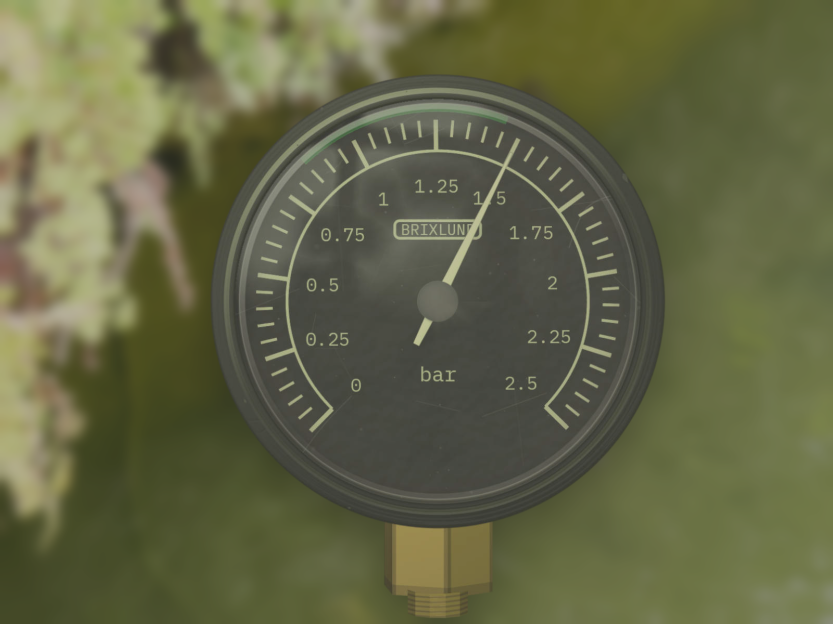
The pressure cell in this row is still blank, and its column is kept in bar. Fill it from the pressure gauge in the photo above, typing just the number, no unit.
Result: 1.5
